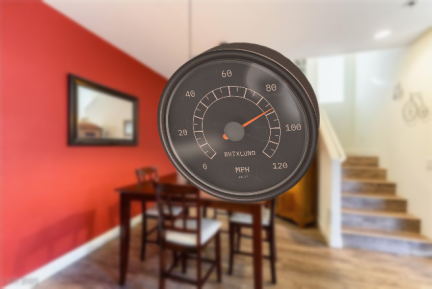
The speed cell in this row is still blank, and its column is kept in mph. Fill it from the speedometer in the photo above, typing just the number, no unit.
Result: 87.5
